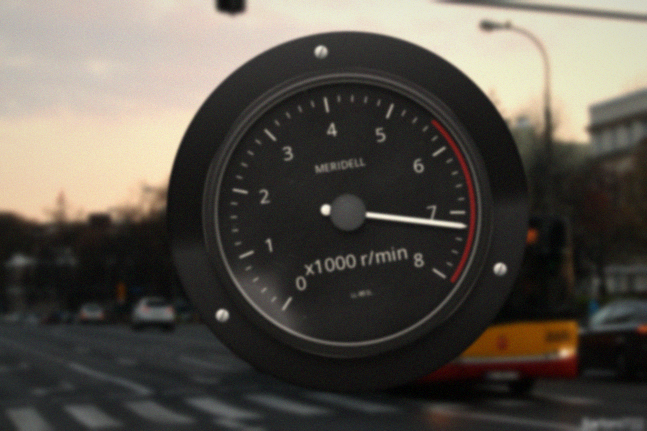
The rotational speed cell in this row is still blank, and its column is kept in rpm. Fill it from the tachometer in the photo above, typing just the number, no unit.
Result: 7200
